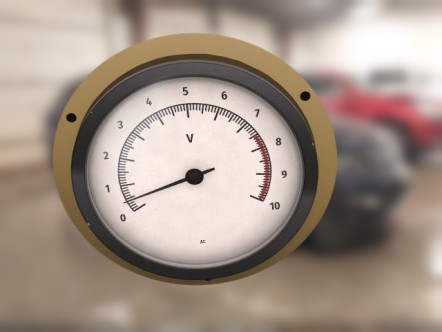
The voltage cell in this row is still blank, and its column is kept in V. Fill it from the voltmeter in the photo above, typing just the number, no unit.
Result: 0.5
